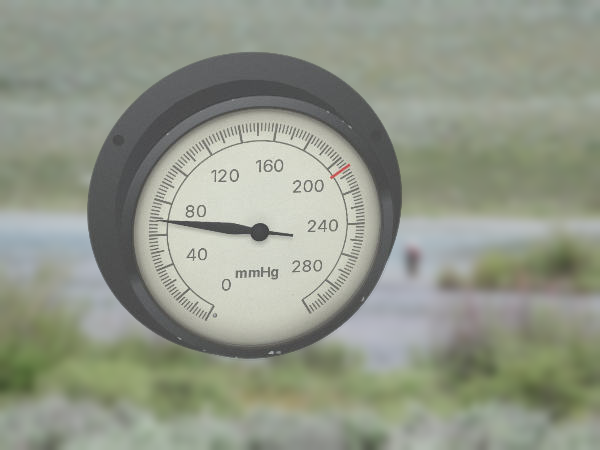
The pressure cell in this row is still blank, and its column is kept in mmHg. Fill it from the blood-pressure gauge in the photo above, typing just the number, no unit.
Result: 70
